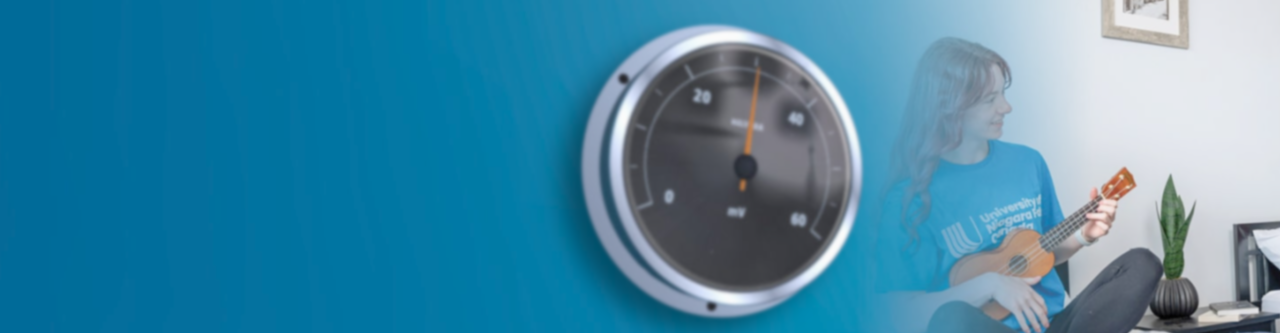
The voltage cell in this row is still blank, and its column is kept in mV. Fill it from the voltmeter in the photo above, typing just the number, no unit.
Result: 30
